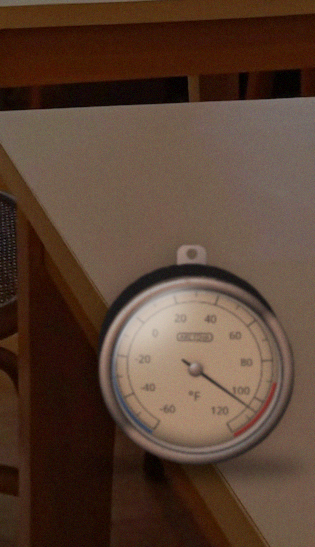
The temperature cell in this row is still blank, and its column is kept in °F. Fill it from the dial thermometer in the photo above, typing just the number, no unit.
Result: 105
